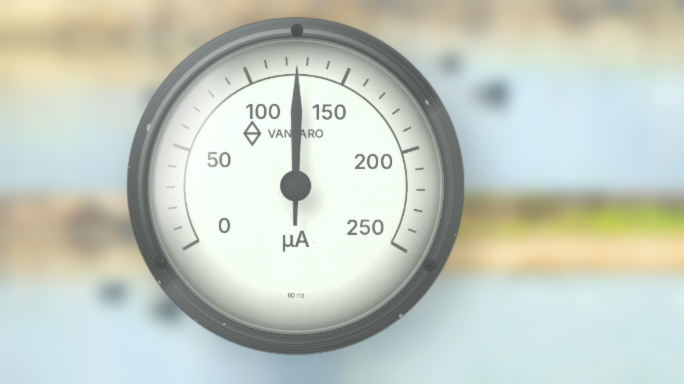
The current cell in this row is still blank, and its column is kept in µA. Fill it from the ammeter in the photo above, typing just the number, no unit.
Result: 125
